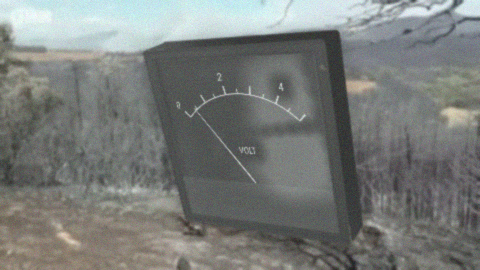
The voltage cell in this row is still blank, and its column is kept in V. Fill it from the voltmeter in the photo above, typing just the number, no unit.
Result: 0.5
